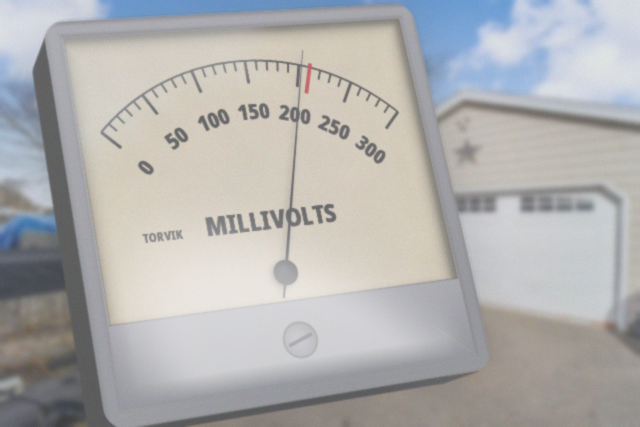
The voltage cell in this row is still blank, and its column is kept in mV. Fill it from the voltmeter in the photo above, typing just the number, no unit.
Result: 200
